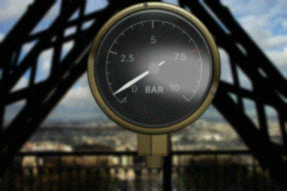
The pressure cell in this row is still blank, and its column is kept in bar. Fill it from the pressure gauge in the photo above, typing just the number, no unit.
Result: 0.5
